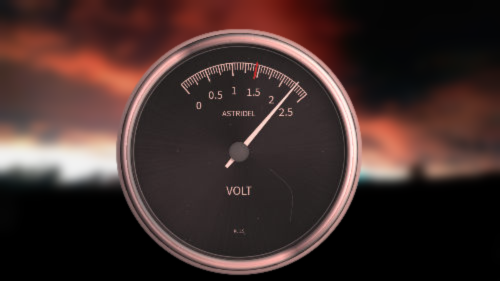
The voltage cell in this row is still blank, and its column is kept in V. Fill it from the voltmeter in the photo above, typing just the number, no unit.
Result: 2.25
